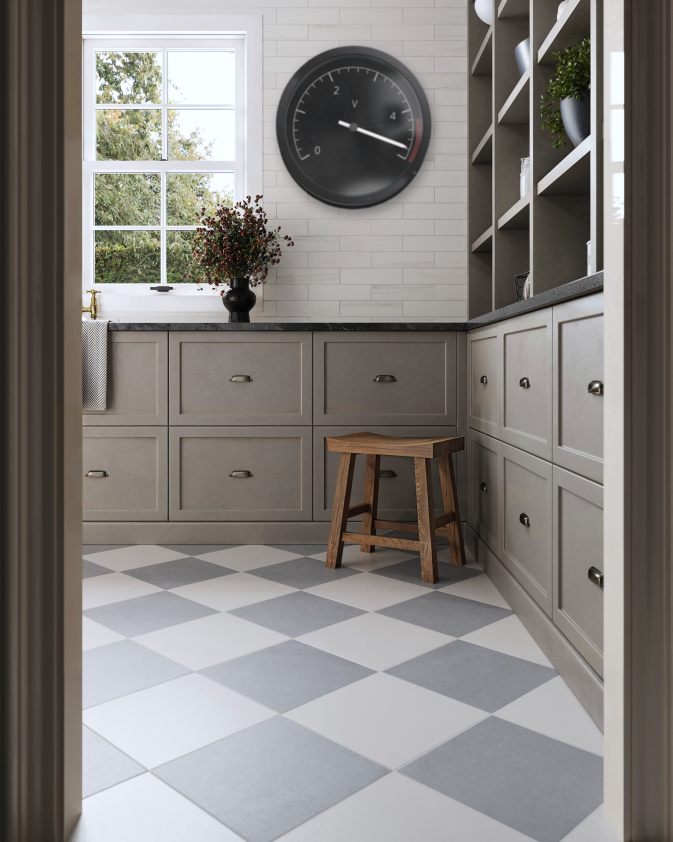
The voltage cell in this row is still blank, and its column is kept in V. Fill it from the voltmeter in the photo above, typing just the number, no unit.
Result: 4.8
